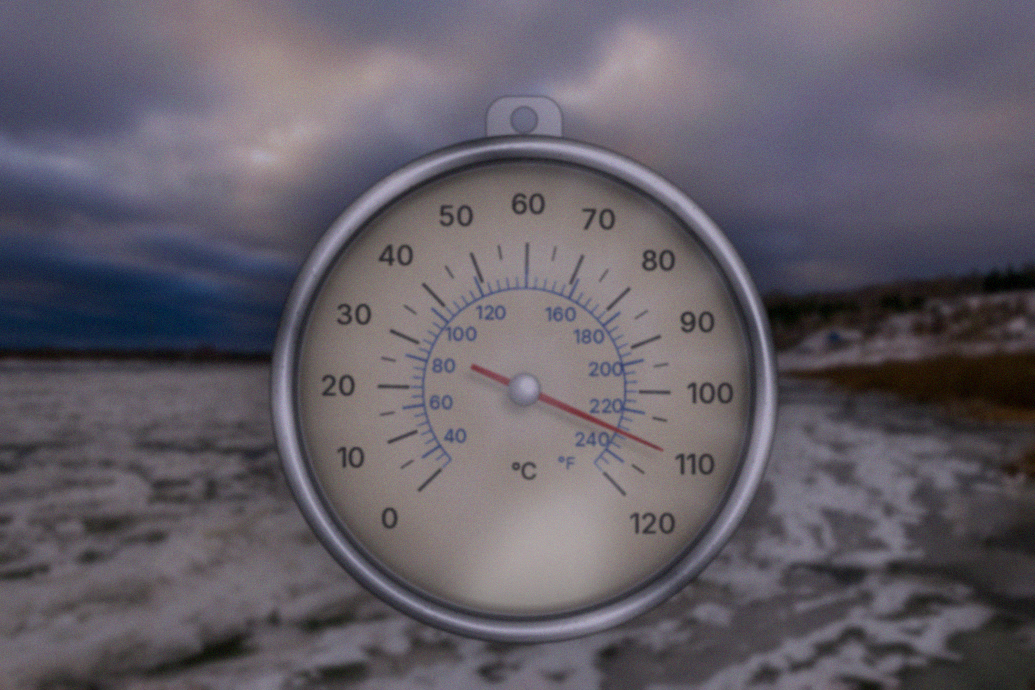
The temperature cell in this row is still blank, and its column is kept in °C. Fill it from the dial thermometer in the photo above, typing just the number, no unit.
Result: 110
